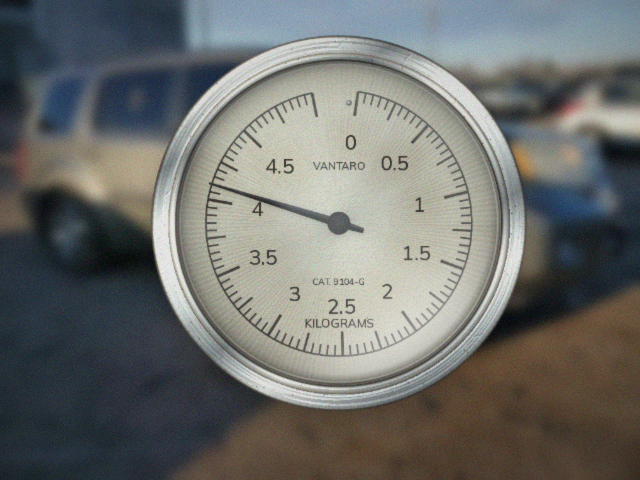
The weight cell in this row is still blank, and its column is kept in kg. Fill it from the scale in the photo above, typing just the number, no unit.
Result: 4.1
